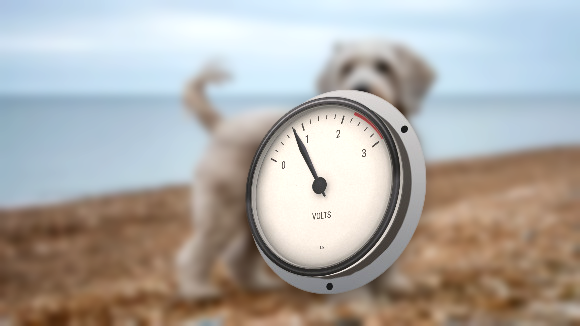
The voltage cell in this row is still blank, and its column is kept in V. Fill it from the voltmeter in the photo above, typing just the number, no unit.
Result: 0.8
